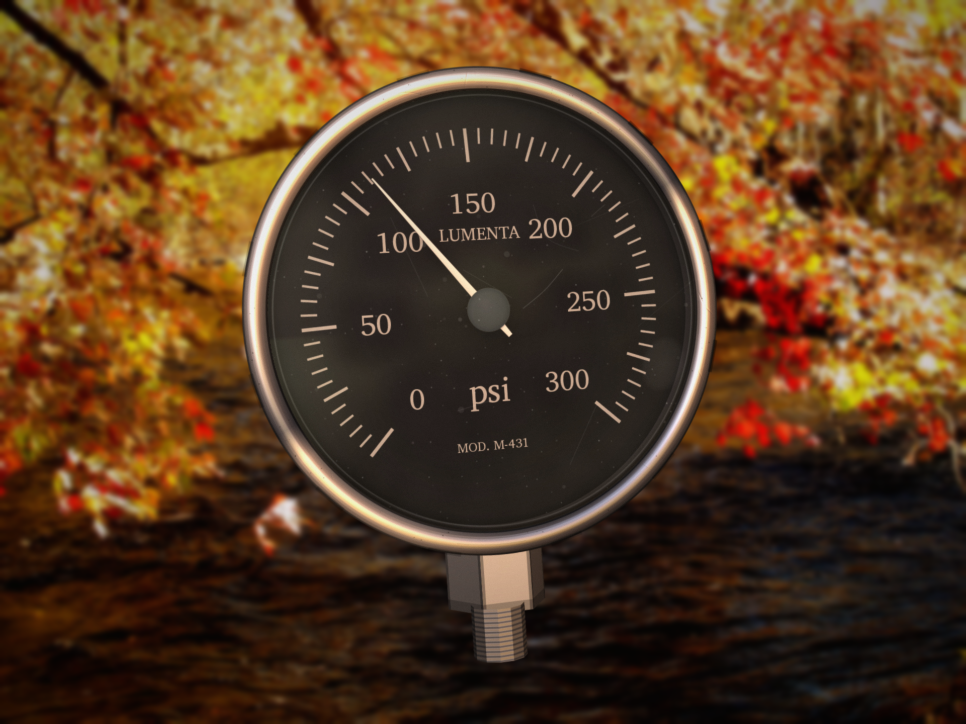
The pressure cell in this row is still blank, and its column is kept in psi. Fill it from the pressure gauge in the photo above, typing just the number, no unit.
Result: 110
